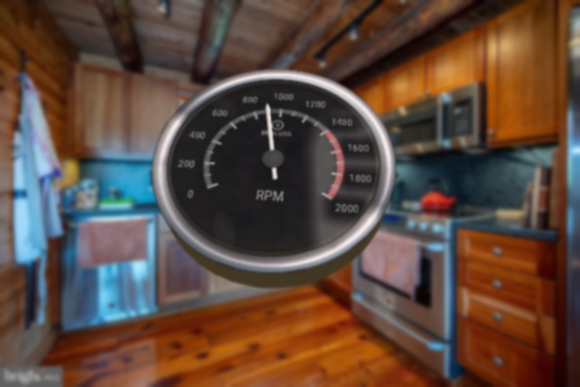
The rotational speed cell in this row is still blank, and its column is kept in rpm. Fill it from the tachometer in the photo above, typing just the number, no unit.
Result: 900
